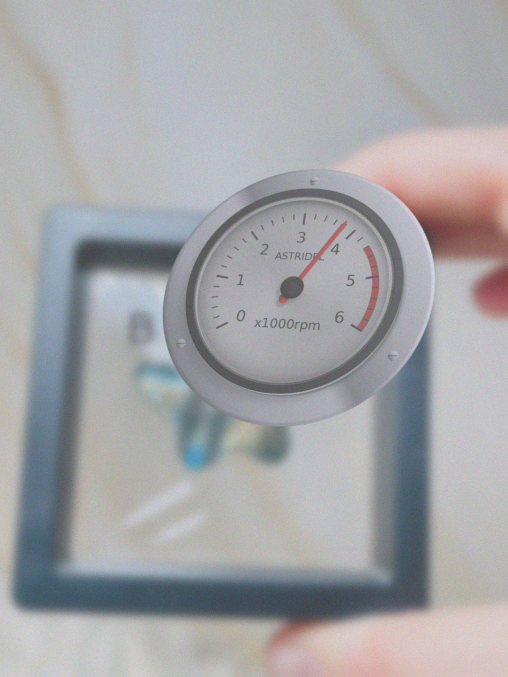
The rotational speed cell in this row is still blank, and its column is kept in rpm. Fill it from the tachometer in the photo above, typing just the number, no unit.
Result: 3800
